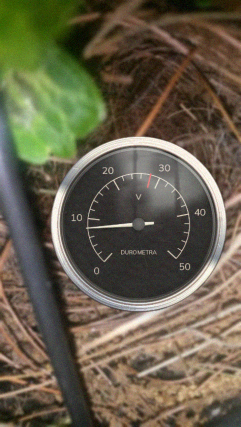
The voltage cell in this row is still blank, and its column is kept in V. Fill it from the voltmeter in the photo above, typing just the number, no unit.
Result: 8
